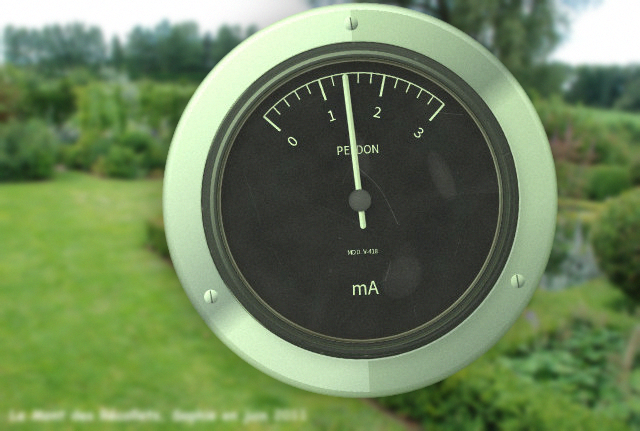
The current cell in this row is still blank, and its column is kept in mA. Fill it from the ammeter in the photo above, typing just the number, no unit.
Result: 1.4
